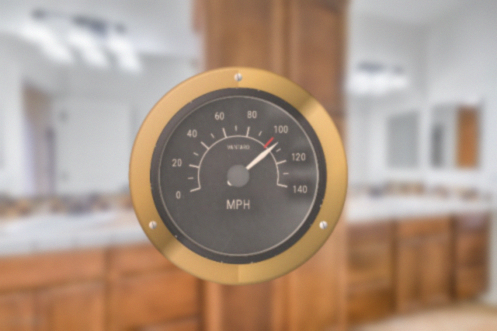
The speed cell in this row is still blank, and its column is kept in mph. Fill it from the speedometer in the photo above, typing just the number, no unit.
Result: 105
